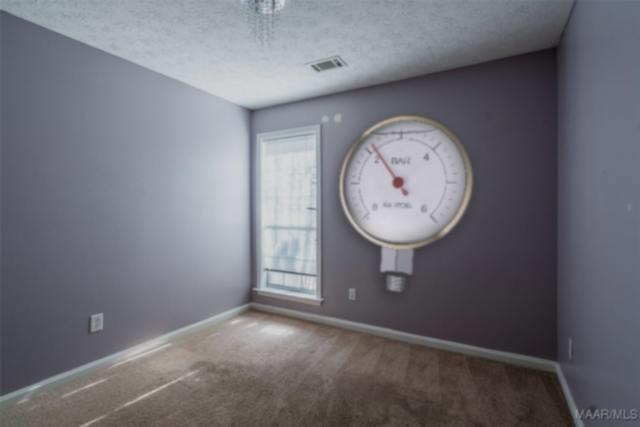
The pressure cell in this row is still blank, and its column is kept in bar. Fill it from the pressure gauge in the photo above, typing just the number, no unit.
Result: 2.2
